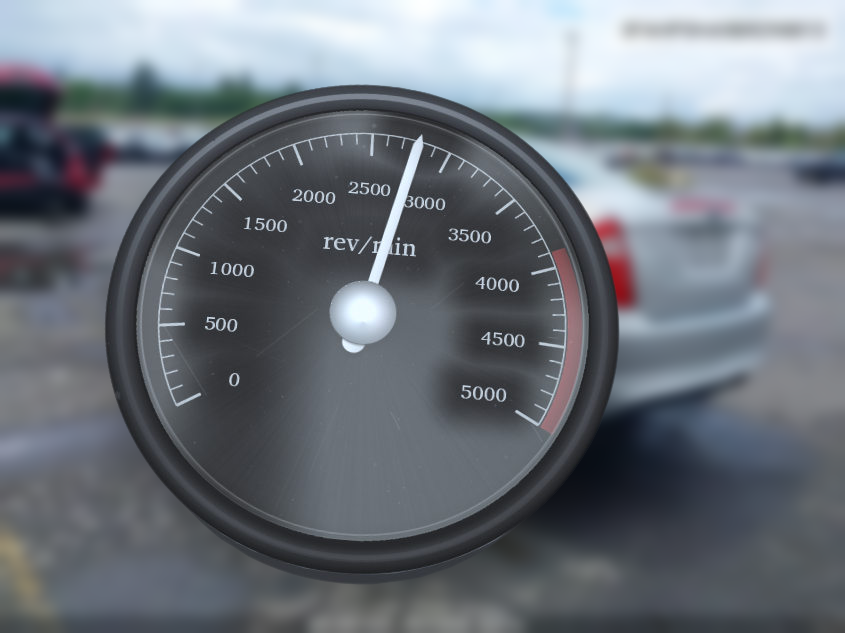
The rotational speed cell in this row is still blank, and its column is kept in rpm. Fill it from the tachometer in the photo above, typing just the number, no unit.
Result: 2800
